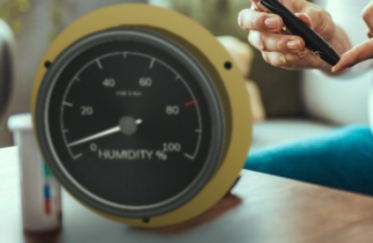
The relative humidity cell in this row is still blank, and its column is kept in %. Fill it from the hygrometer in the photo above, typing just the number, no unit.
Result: 5
